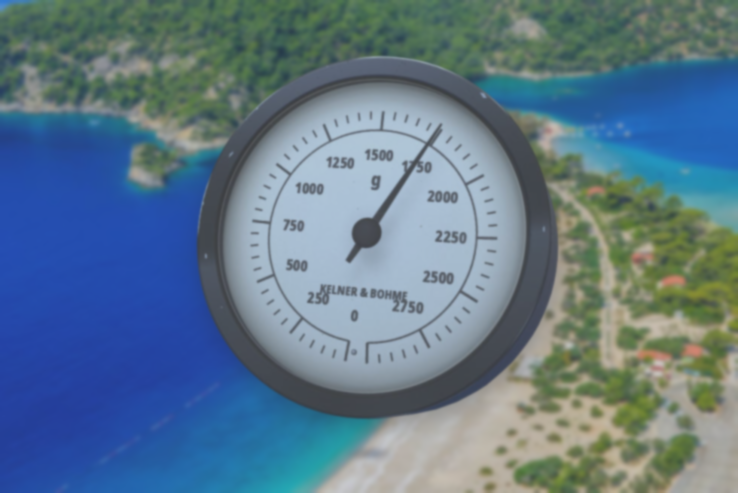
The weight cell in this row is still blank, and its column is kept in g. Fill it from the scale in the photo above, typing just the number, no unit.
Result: 1750
